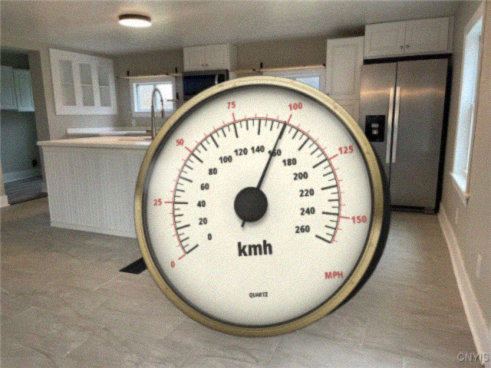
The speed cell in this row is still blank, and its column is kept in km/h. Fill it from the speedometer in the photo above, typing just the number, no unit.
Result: 160
